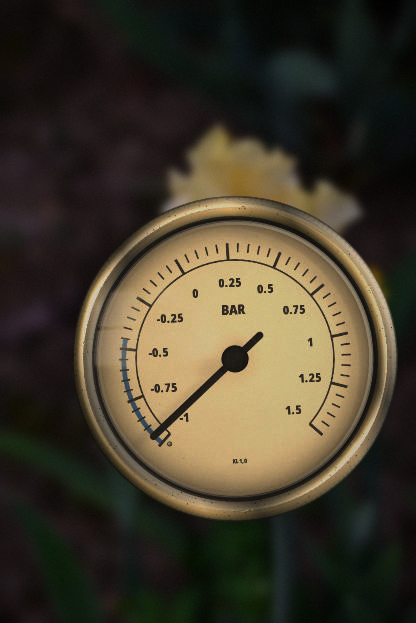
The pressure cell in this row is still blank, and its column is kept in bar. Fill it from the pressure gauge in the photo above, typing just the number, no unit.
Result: -0.95
